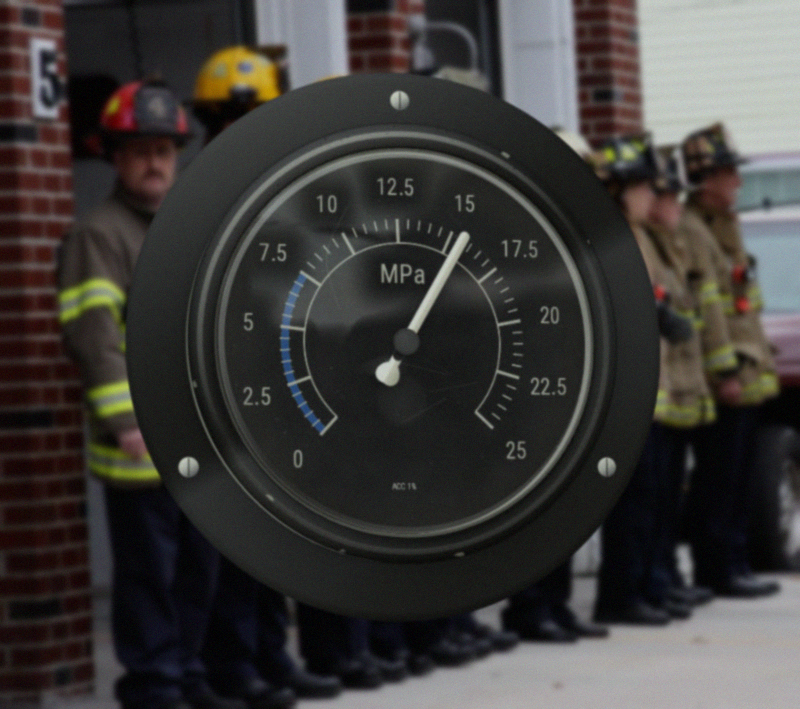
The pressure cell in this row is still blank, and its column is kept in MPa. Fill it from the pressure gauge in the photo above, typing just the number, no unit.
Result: 15.5
